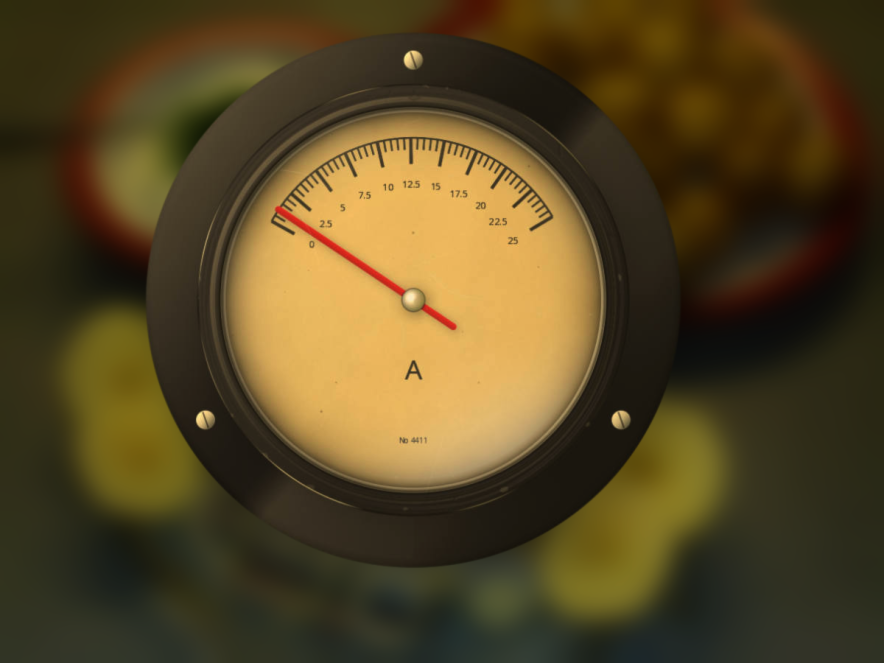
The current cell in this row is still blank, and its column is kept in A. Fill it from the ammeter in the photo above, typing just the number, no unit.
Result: 1
